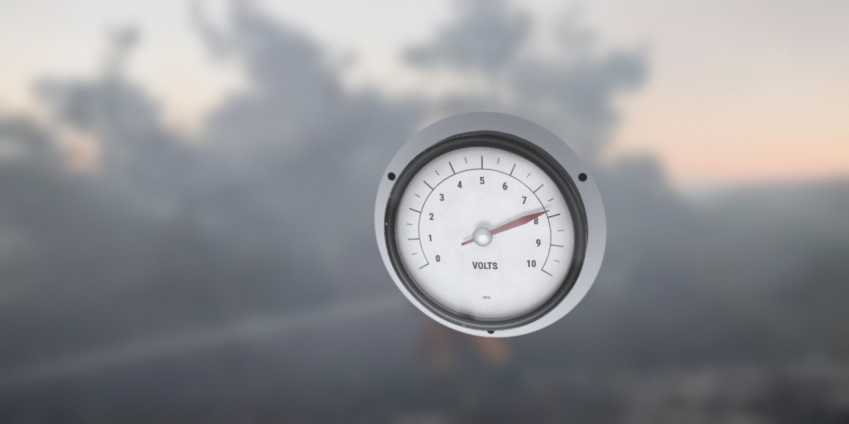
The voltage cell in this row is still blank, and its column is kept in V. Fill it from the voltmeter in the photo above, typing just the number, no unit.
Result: 7.75
